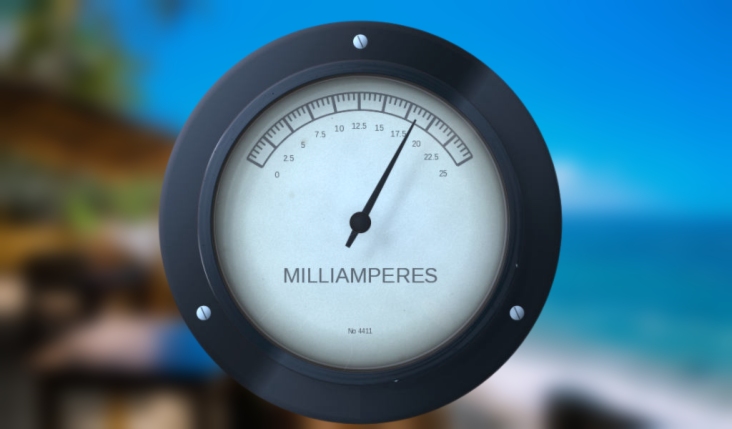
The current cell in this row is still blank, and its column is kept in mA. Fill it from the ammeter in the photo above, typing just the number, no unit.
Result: 18.5
